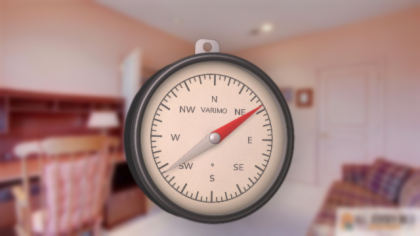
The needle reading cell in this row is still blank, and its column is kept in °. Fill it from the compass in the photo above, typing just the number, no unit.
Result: 55
